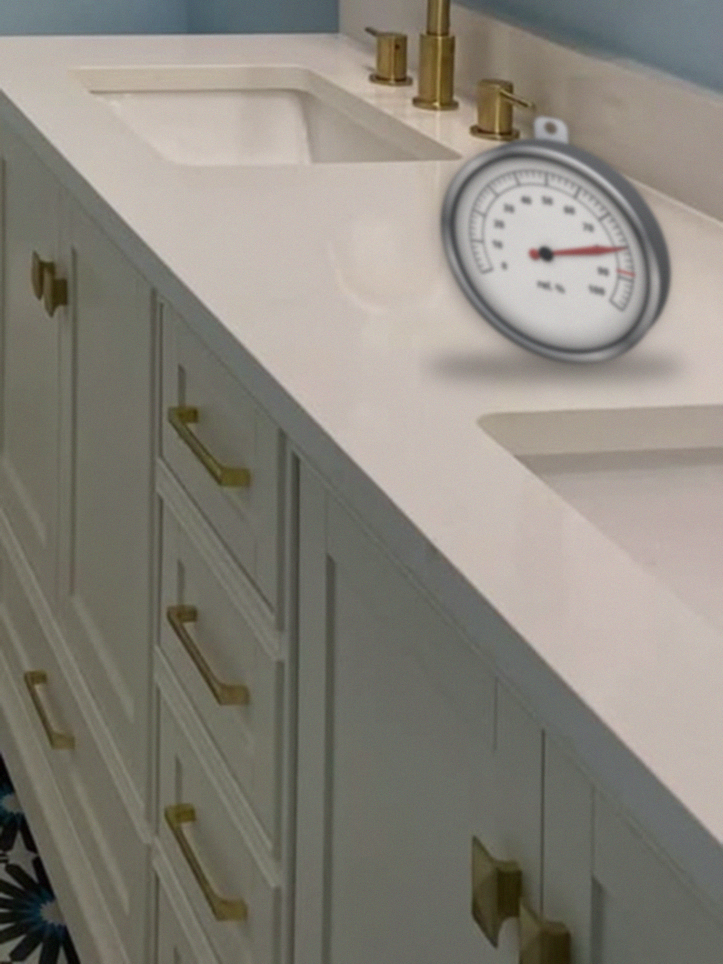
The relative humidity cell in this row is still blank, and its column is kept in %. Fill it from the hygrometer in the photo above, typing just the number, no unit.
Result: 80
